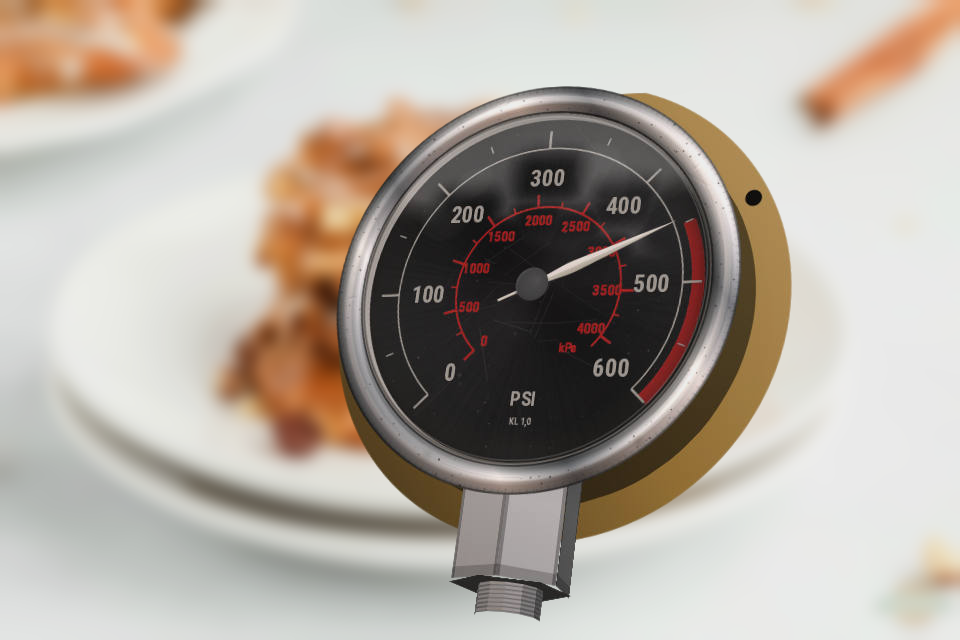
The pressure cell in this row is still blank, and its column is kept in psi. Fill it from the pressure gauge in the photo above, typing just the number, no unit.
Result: 450
